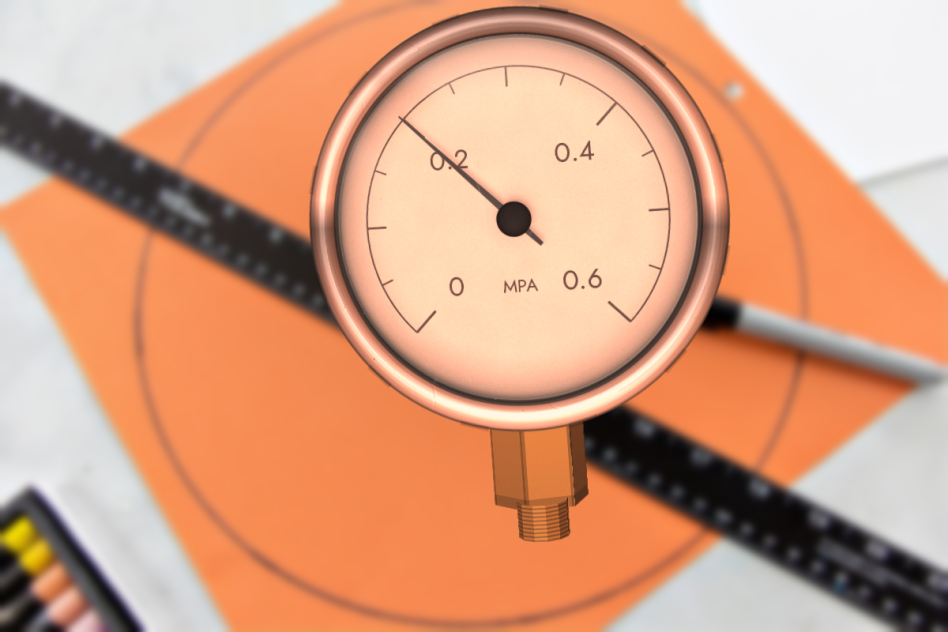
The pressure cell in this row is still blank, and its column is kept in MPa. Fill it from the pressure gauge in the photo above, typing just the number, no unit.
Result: 0.2
